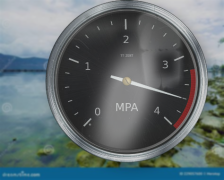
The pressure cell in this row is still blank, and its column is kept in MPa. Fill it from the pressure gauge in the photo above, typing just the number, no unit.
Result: 3.6
